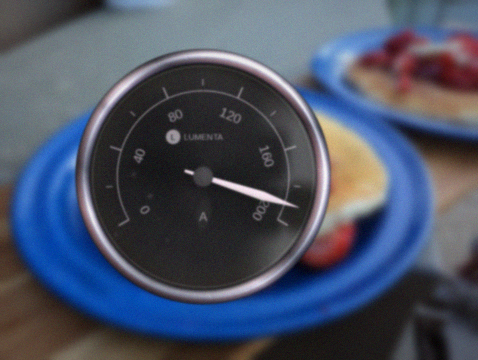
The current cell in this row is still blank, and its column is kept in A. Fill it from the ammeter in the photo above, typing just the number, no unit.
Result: 190
